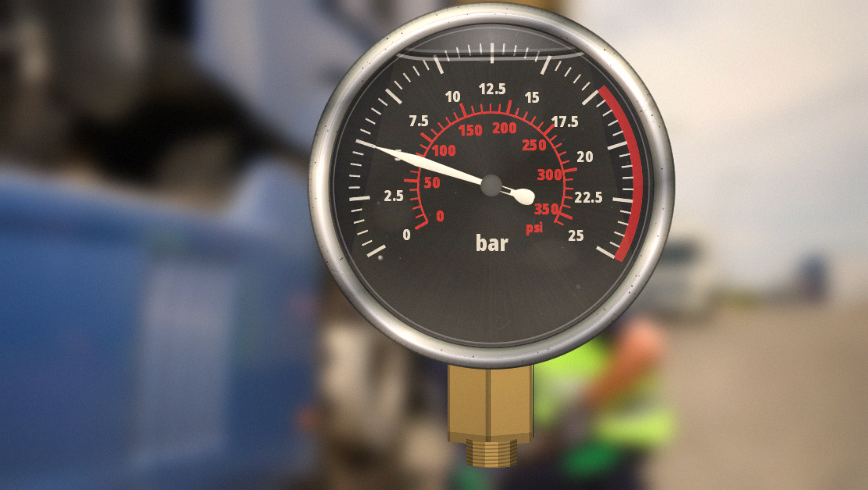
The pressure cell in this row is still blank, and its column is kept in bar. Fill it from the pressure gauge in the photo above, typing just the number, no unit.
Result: 5
